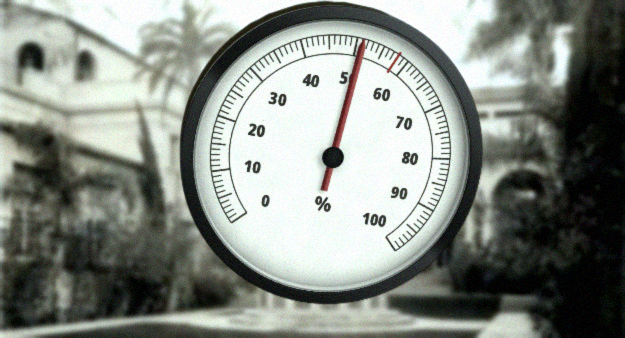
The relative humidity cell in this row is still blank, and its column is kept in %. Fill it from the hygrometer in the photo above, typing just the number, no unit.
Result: 51
